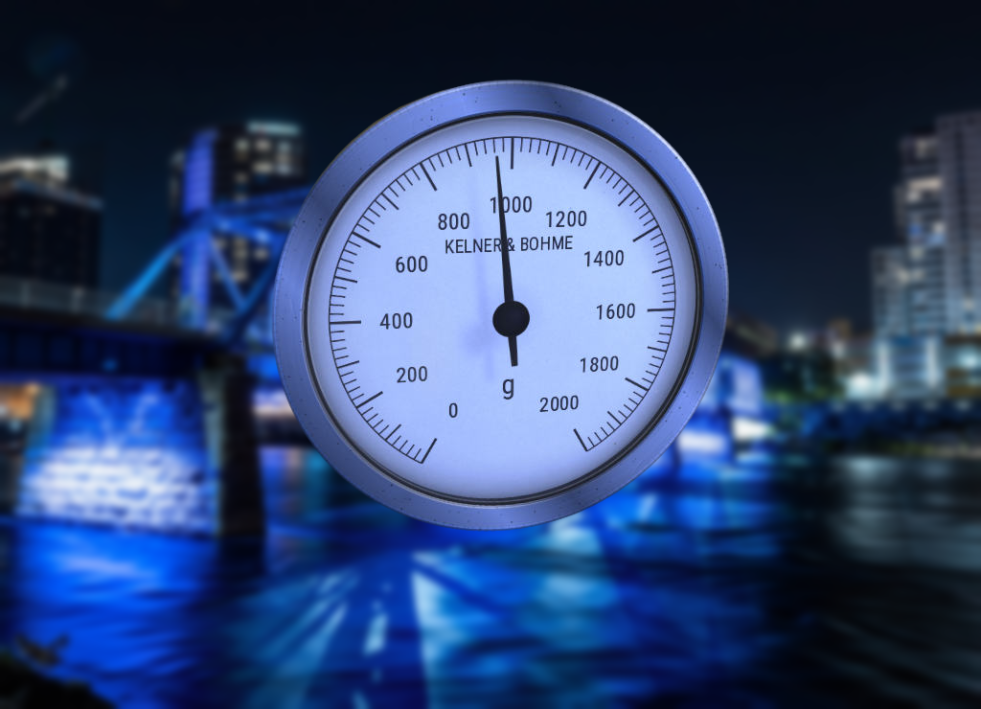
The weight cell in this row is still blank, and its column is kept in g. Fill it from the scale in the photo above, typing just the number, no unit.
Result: 960
